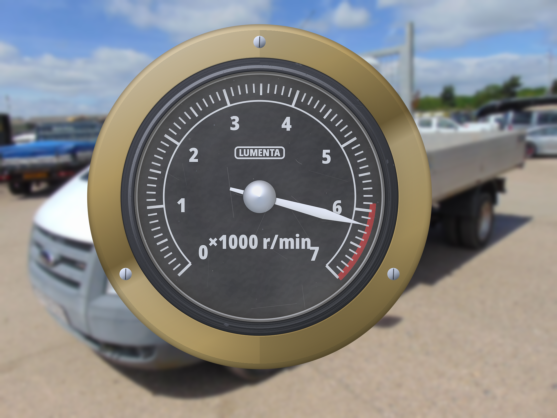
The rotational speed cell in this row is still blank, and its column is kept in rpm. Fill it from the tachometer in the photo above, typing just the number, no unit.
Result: 6200
